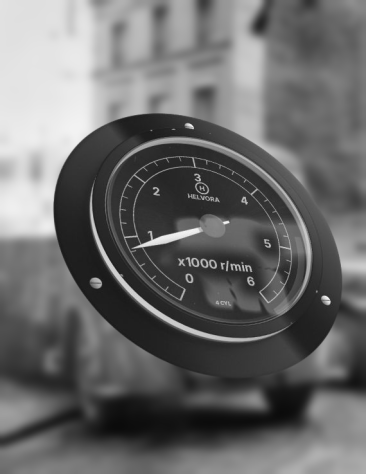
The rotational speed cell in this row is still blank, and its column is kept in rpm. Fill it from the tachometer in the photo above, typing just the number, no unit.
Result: 800
